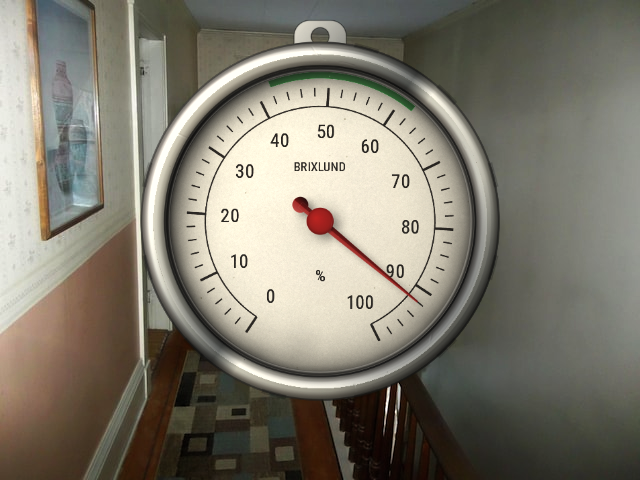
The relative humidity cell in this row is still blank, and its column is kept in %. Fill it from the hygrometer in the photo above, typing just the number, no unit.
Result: 92
